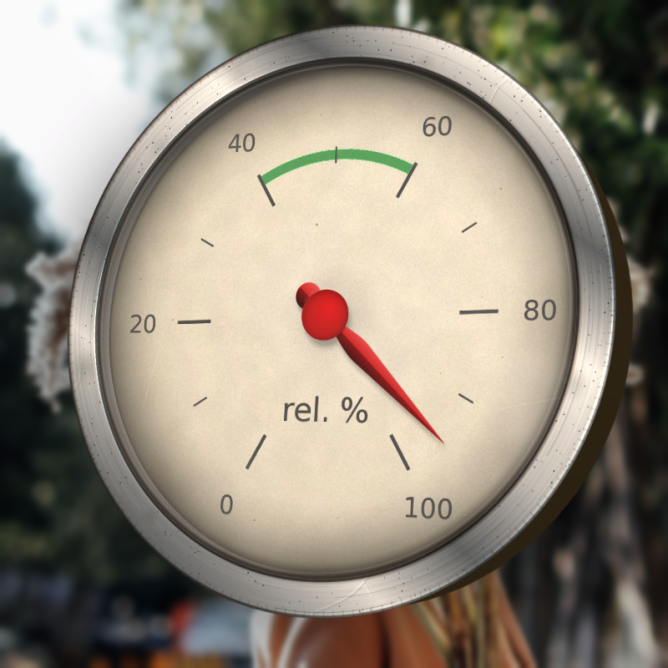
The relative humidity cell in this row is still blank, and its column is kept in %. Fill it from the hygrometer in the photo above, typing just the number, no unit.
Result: 95
